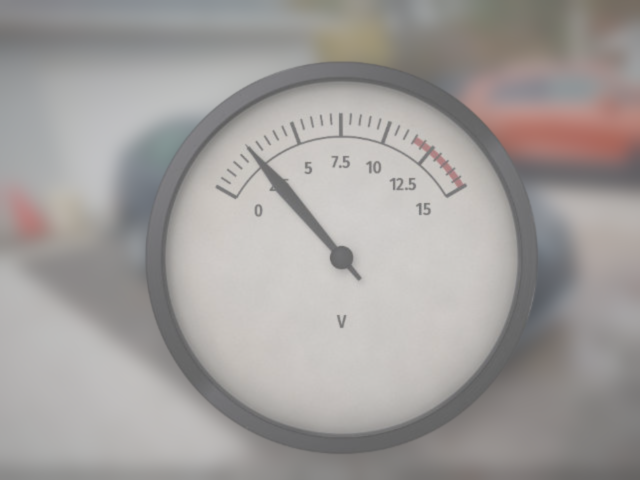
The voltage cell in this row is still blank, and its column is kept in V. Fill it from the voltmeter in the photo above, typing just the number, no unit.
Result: 2.5
